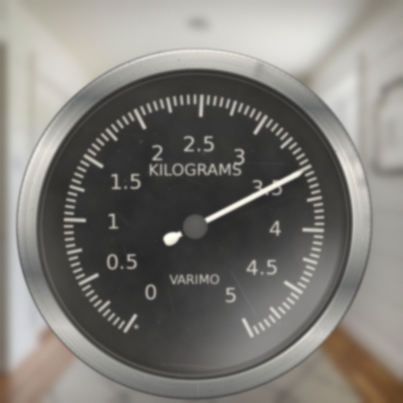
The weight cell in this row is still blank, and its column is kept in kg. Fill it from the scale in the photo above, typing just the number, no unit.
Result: 3.5
